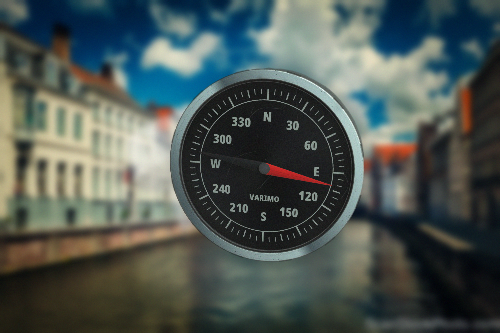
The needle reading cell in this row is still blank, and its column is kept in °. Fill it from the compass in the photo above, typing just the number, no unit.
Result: 100
